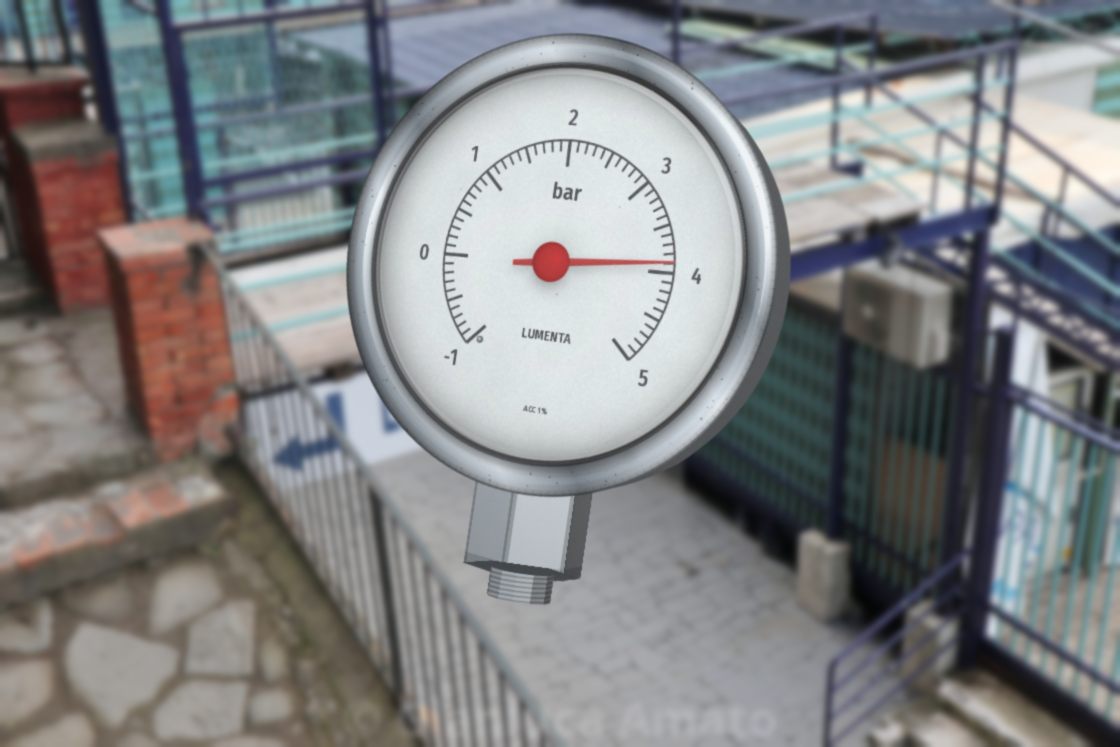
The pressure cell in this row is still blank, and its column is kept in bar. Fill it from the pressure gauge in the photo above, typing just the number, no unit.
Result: 3.9
